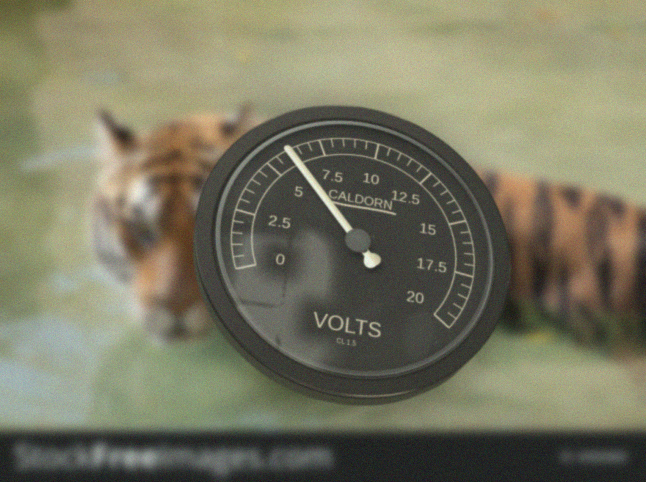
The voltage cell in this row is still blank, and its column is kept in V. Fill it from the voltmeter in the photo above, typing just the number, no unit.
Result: 6
